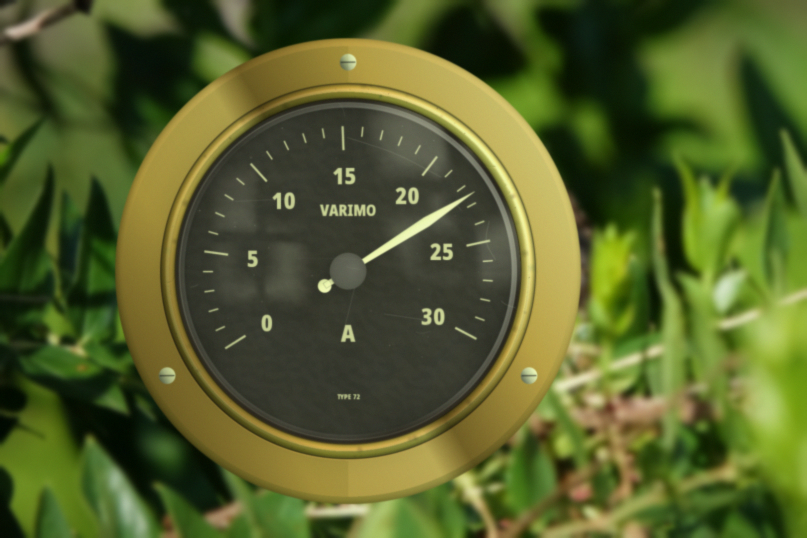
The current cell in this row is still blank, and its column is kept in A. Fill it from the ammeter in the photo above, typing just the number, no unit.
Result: 22.5
